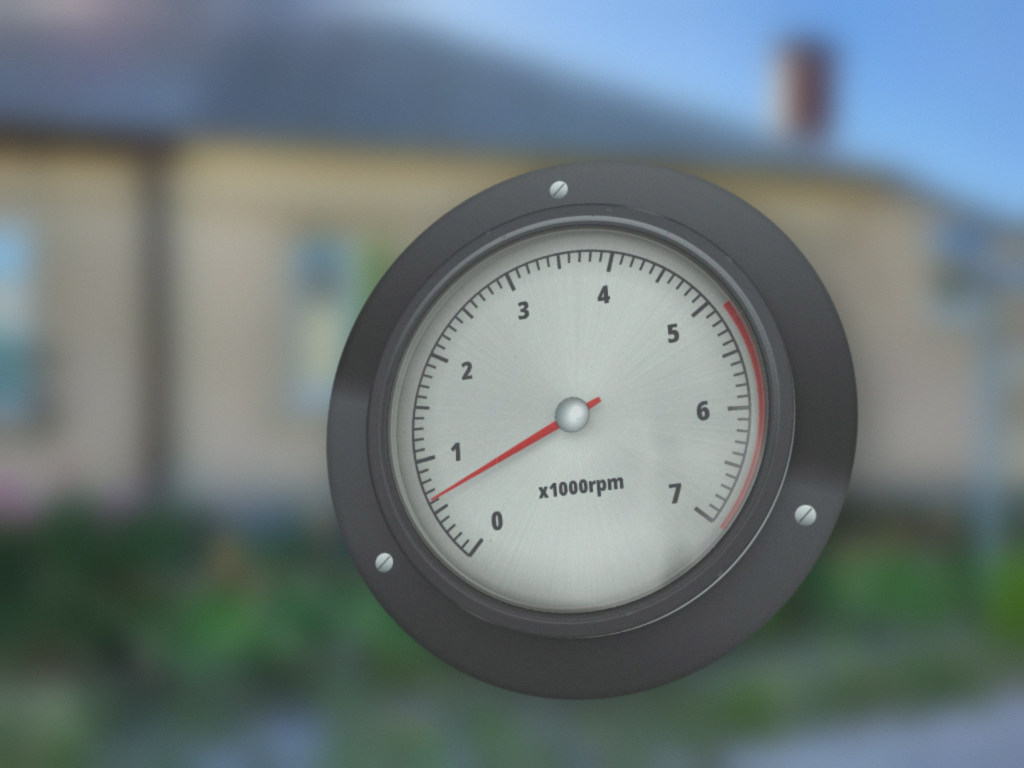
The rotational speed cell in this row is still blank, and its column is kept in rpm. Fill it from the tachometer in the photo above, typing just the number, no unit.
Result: 600
